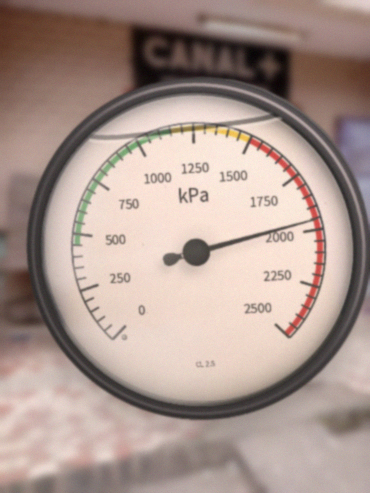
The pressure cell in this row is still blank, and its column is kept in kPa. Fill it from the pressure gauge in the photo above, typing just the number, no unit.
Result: 1950
